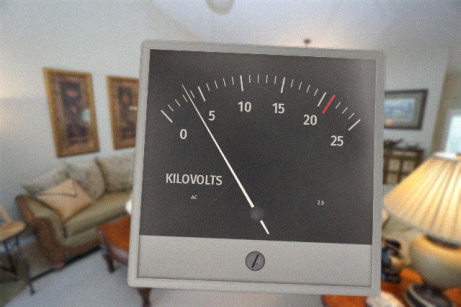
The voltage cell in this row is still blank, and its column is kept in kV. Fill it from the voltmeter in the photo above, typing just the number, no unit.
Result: 3.5
